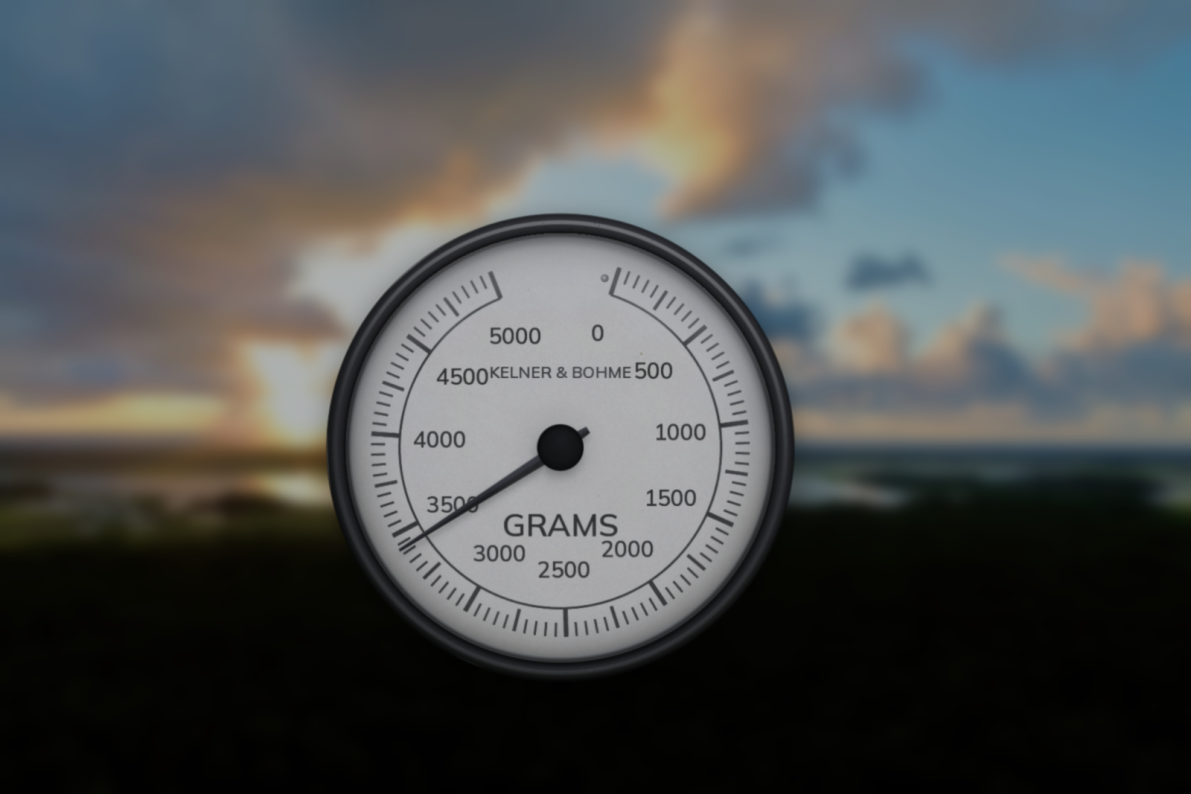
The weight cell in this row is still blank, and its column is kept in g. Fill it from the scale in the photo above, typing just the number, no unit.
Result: 3425
